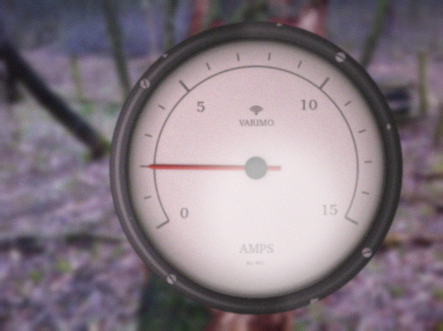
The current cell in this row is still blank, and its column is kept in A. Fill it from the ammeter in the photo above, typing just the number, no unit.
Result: 2
